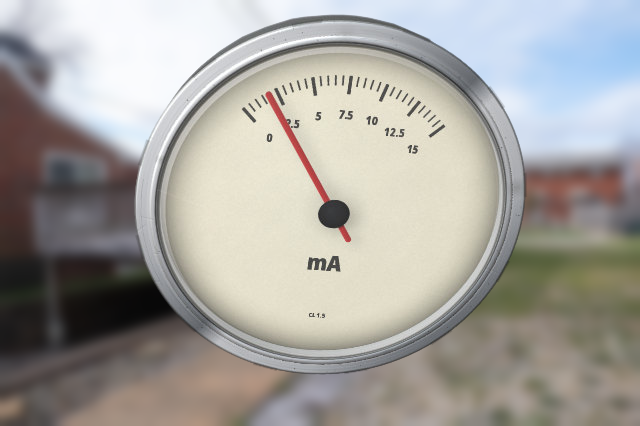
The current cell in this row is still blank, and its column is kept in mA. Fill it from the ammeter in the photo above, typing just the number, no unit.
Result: 2
